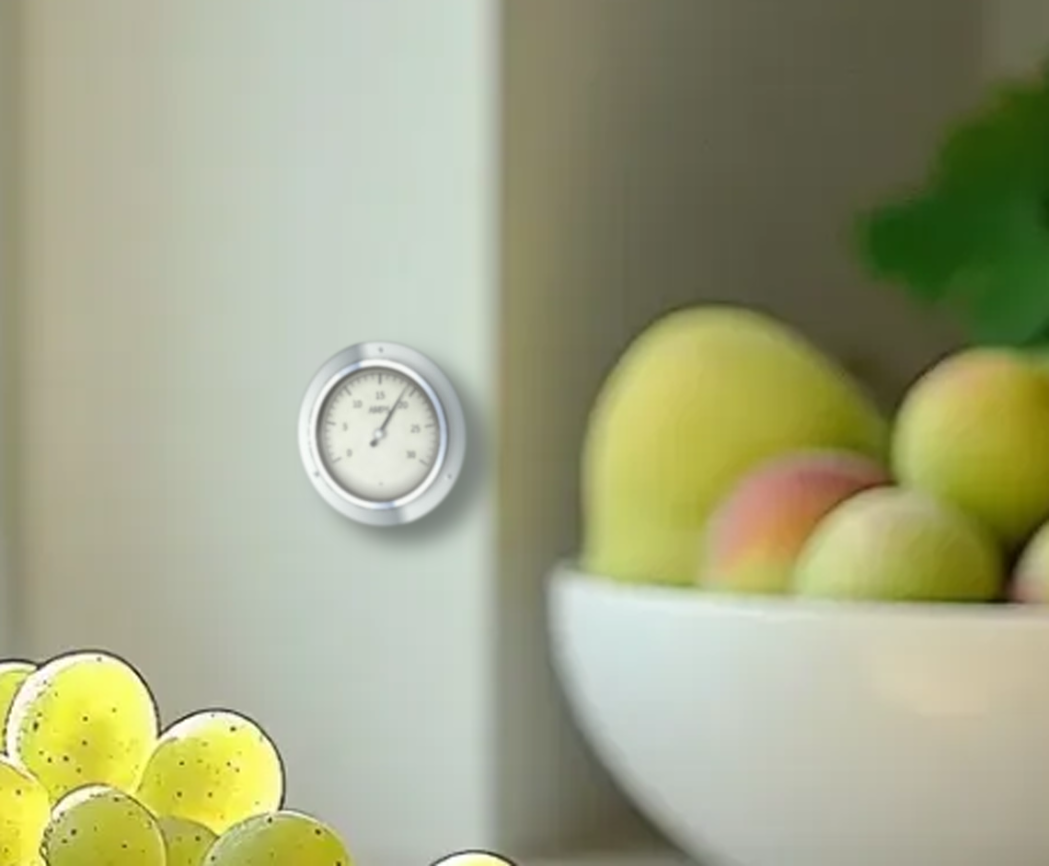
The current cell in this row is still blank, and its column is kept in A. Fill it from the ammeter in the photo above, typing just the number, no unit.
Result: 19
